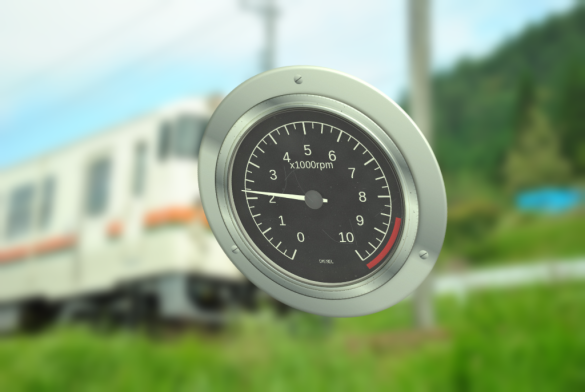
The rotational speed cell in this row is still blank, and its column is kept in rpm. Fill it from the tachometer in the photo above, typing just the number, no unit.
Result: 2250
